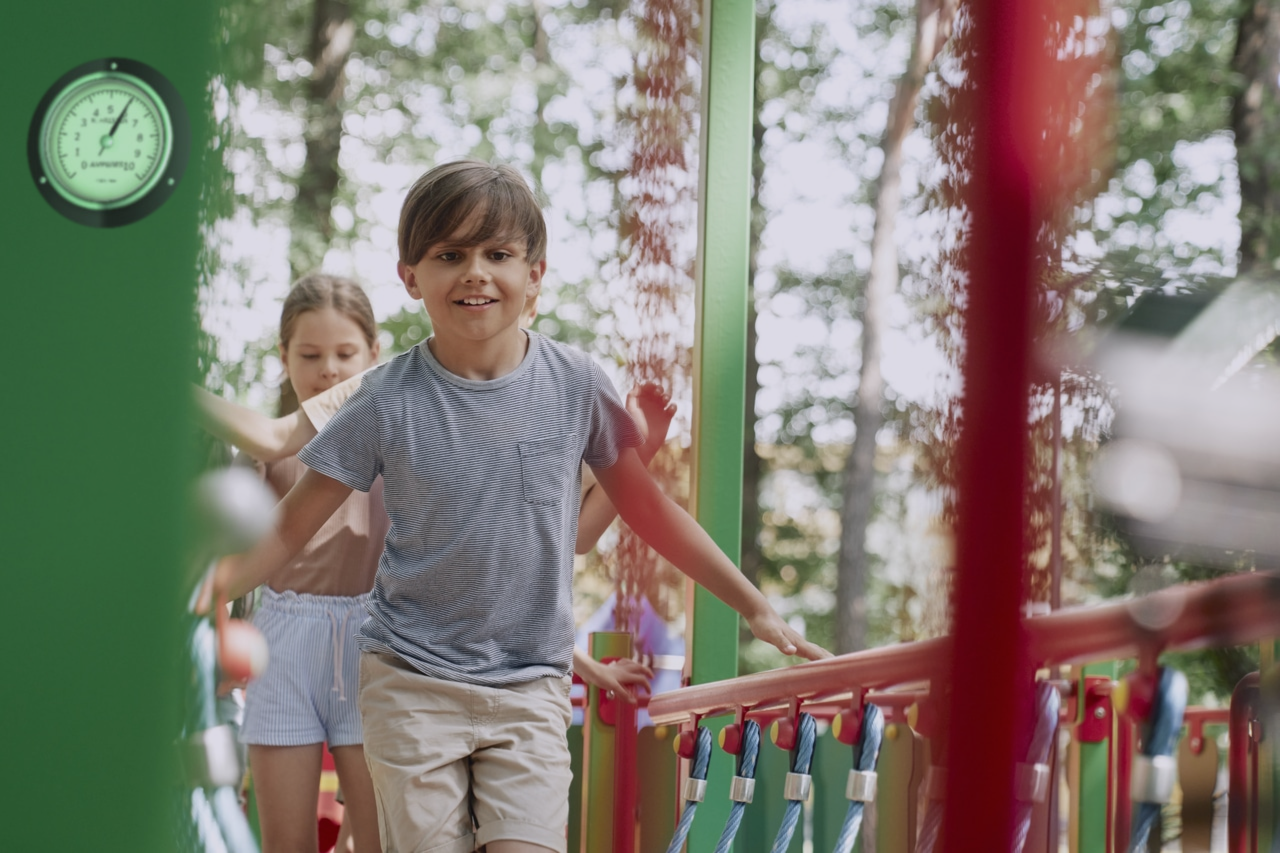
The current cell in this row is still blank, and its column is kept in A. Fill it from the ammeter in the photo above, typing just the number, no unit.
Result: 6
